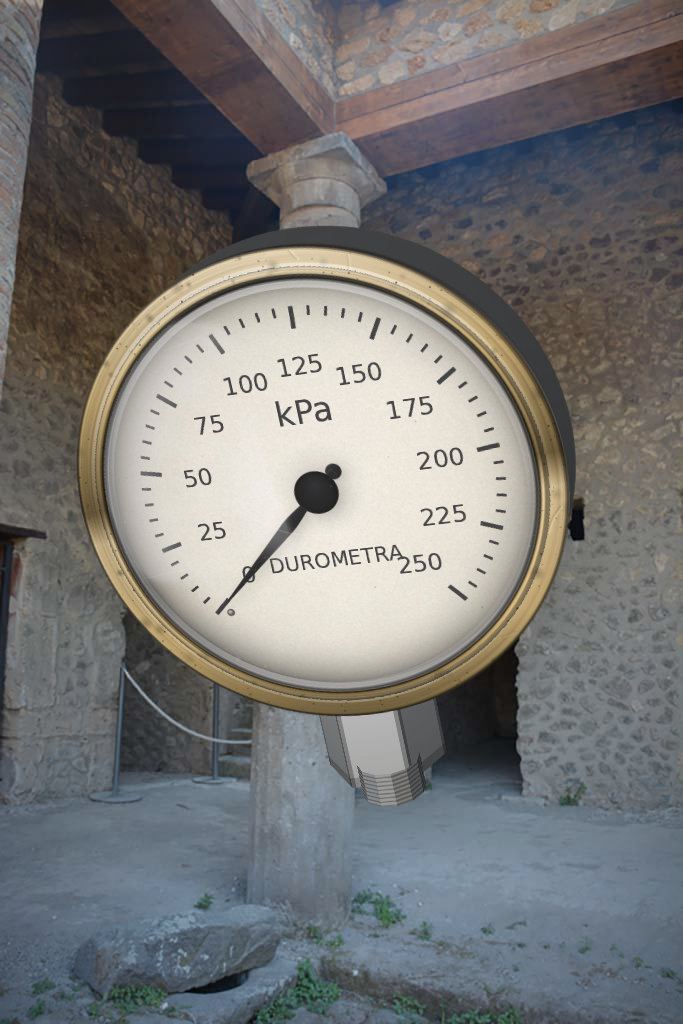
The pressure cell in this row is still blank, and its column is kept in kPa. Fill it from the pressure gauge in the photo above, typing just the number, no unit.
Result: 0
